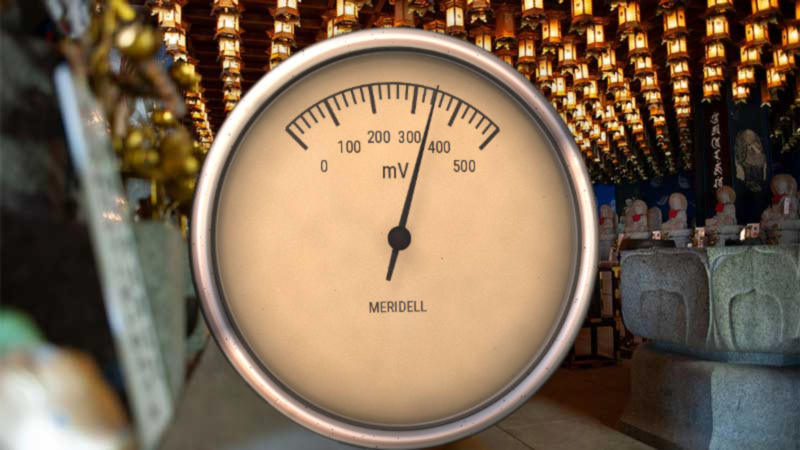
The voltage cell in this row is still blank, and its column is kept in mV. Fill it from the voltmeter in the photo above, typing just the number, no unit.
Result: 340
